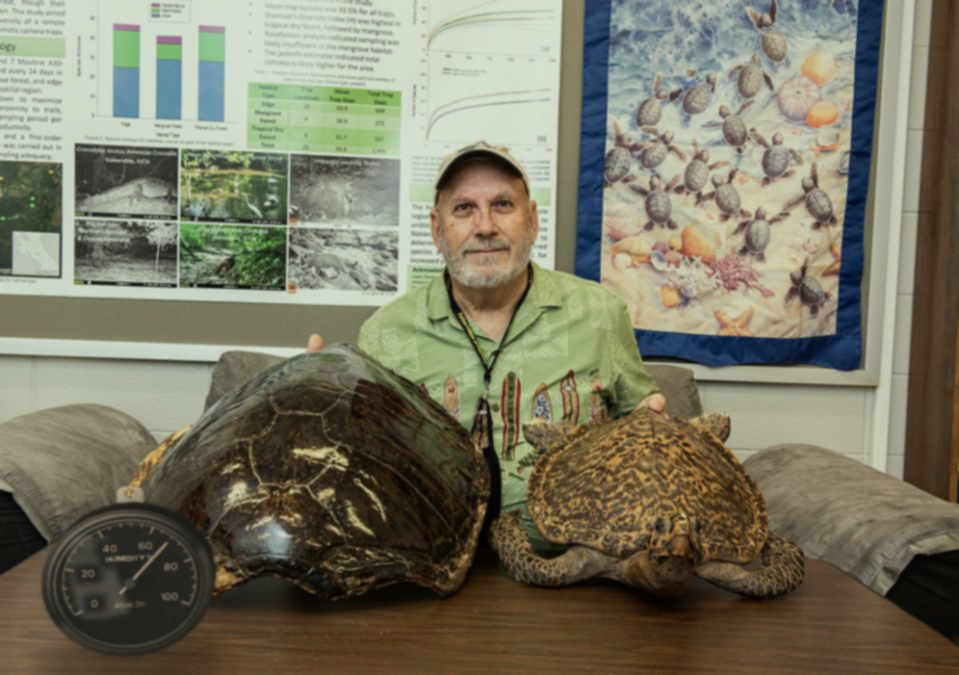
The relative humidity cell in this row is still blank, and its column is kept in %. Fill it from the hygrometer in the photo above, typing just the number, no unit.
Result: 68
